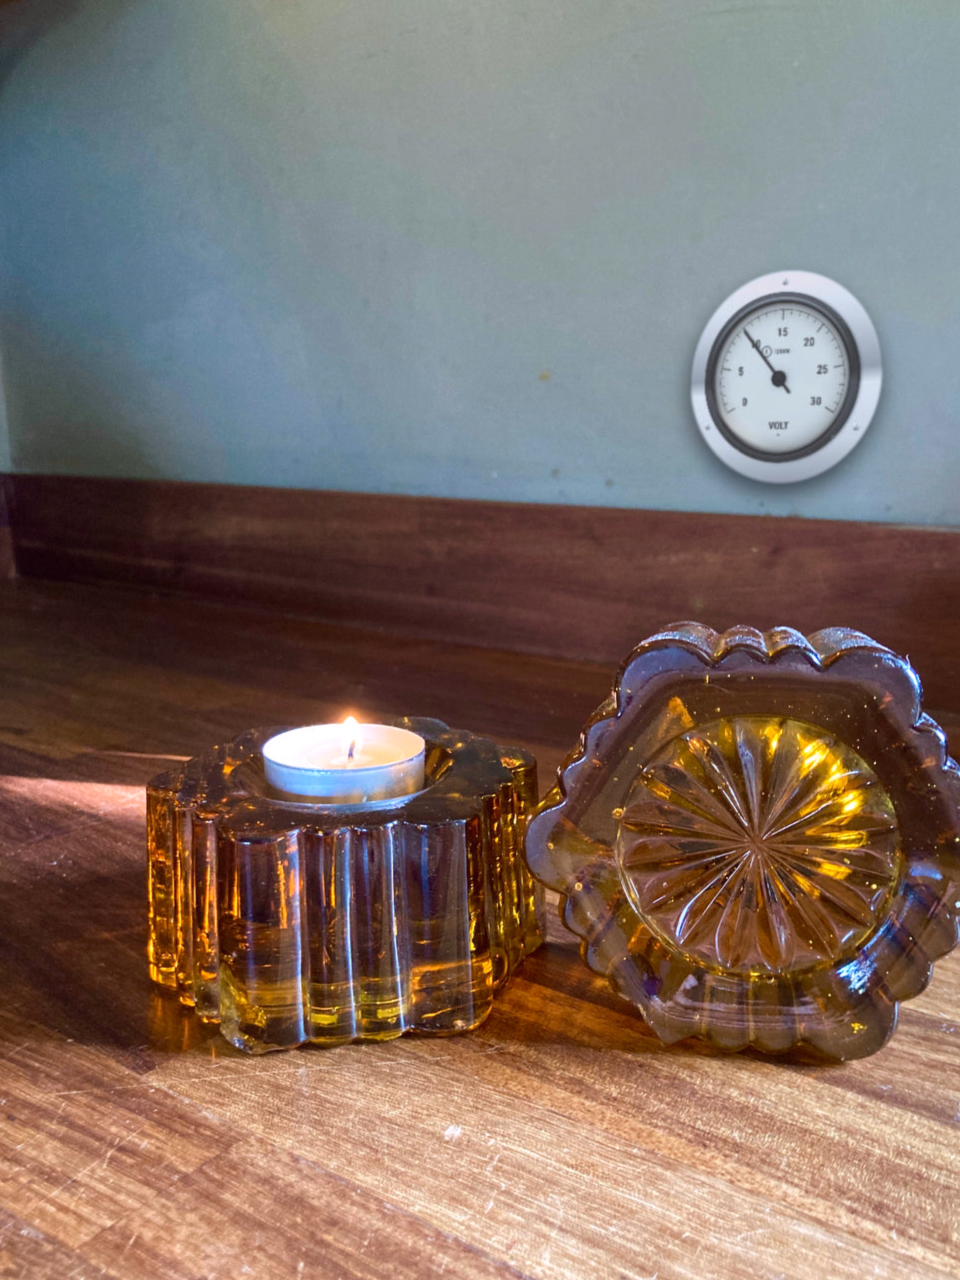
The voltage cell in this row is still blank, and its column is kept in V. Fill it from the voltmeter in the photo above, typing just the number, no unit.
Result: 10
